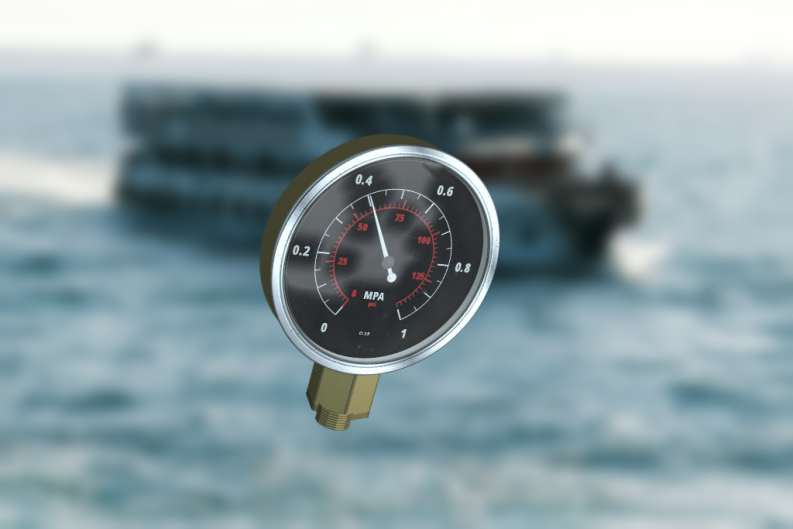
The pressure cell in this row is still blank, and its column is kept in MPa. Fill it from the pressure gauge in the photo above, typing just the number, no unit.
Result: 0.4
